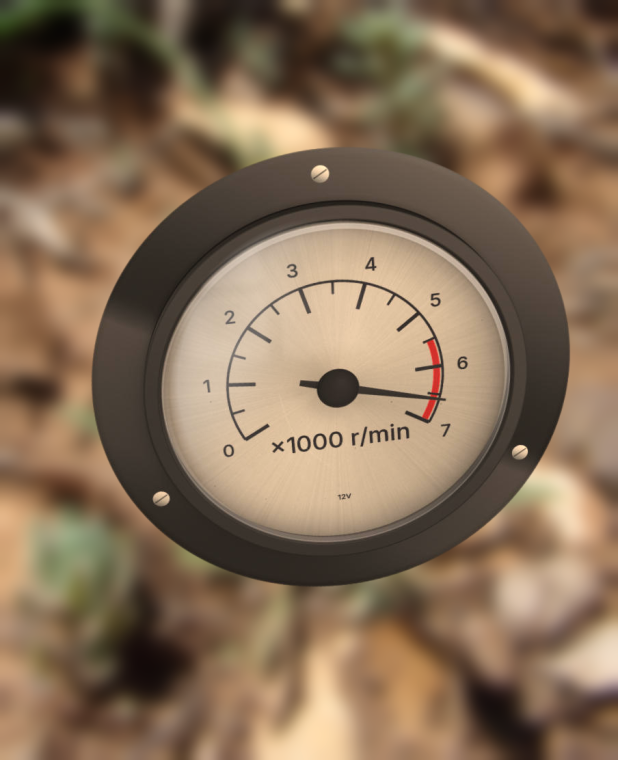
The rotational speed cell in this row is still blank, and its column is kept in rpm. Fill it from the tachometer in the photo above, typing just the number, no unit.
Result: 6500
